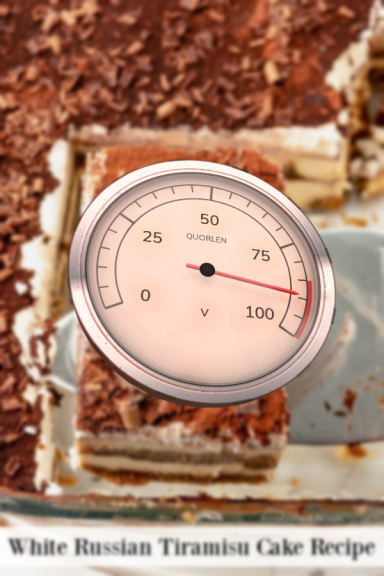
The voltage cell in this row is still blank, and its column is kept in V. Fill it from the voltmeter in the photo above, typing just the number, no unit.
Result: 90
